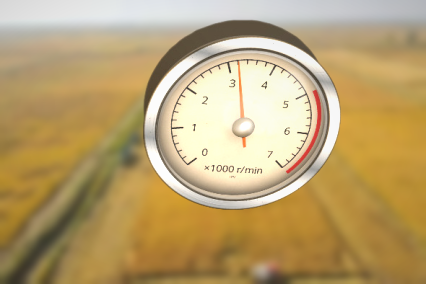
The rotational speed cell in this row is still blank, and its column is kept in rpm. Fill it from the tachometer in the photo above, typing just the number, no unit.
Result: 3200
